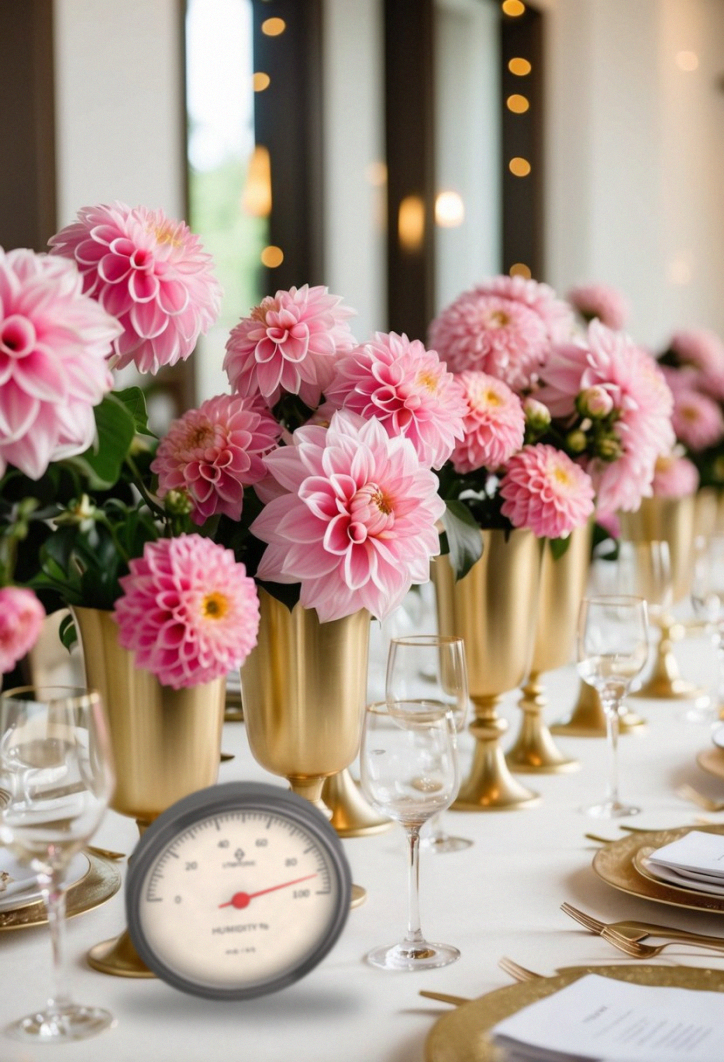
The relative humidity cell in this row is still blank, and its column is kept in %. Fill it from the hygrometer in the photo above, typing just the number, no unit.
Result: 90
